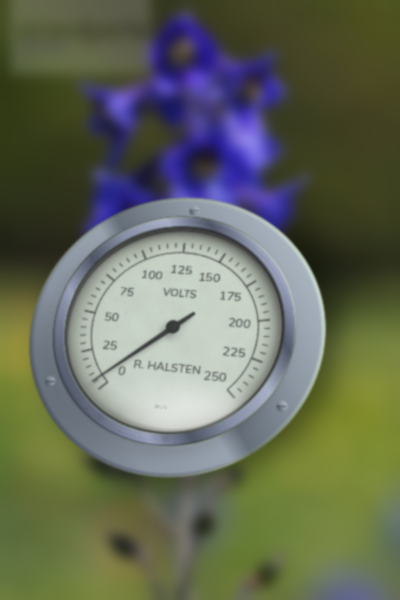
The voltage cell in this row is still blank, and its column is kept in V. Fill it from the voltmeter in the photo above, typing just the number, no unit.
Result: 5
